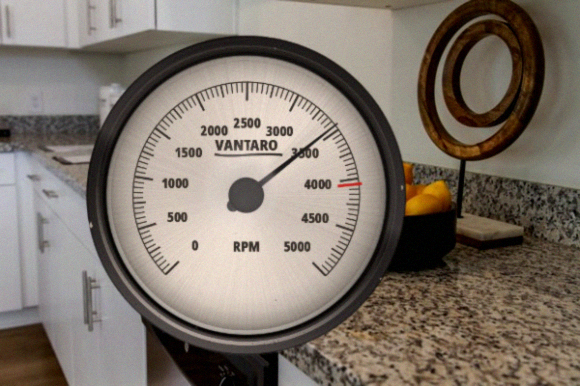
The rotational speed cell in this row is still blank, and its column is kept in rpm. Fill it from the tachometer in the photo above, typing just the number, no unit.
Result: 3450
